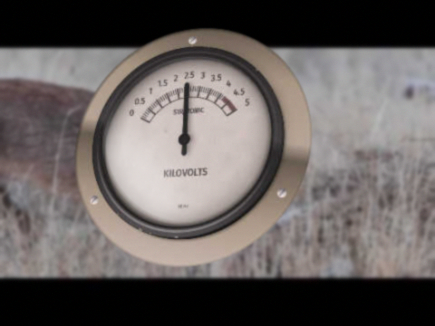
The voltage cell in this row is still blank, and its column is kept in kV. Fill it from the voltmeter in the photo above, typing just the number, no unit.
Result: 2.5
